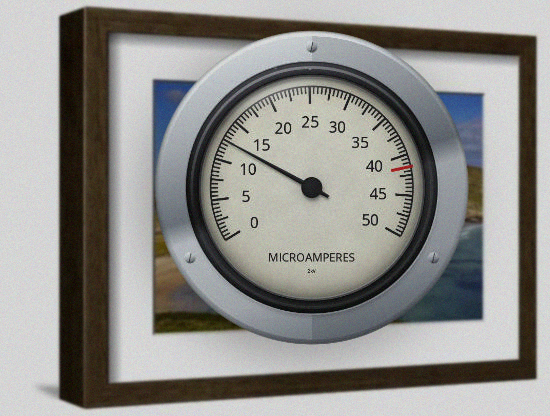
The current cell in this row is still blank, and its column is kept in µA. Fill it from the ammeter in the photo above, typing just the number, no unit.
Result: 12.5
